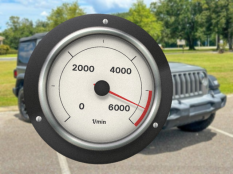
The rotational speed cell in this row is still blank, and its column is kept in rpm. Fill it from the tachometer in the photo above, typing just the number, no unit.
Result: 5500
